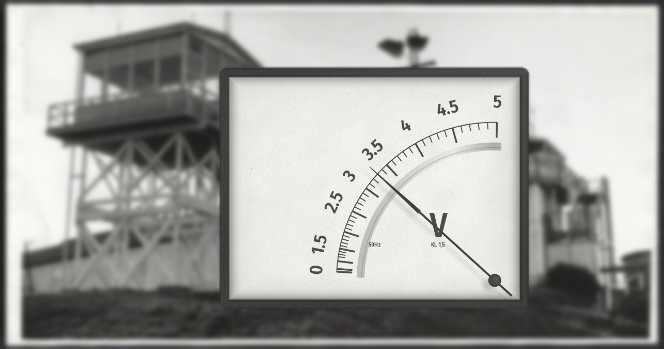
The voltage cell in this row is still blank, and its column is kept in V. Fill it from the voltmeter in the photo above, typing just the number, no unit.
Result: 3.3
